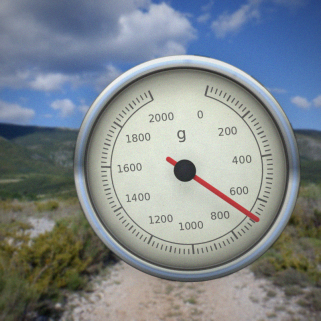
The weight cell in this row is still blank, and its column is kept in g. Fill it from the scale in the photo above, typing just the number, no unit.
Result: 680
